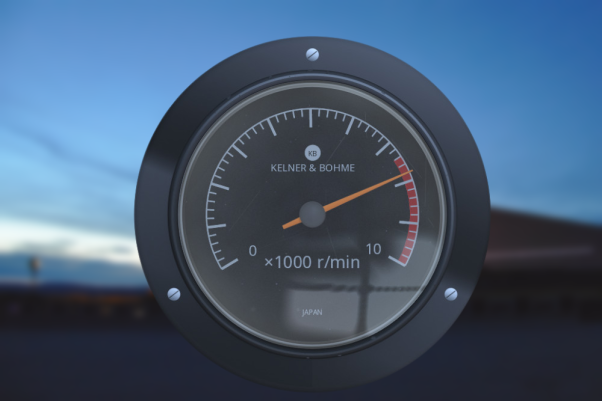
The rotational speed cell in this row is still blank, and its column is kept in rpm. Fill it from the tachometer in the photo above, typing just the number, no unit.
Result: 7800
